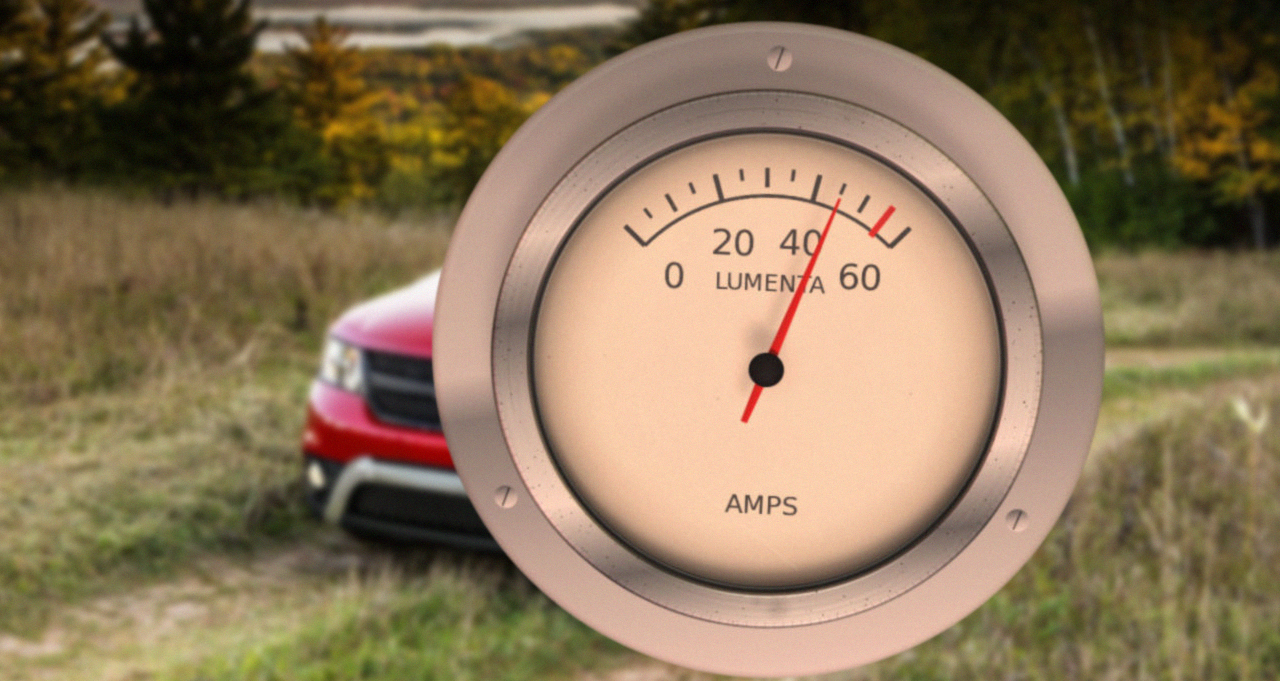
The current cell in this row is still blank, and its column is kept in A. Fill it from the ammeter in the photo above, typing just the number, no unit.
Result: 45
